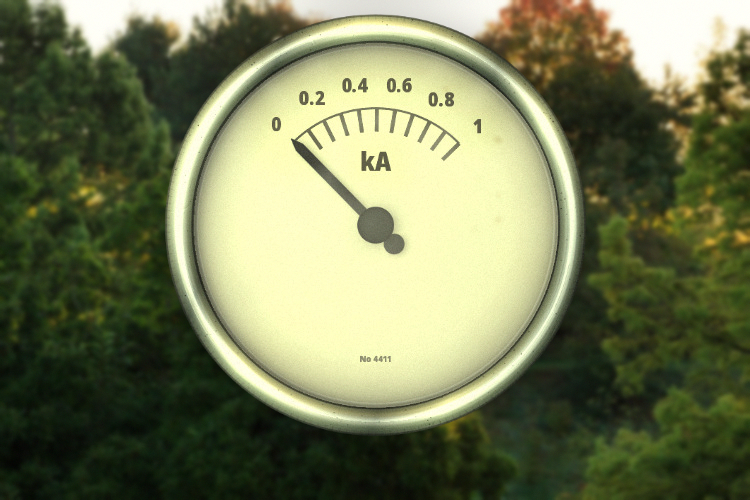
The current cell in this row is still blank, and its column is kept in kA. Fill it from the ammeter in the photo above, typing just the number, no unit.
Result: 0
